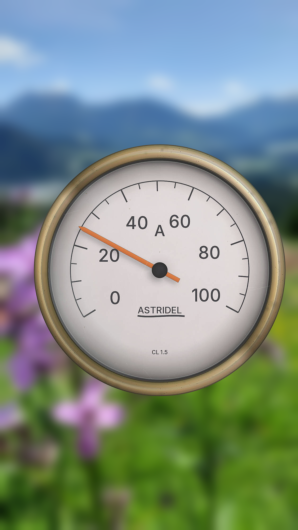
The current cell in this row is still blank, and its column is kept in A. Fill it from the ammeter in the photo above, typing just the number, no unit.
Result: 25
